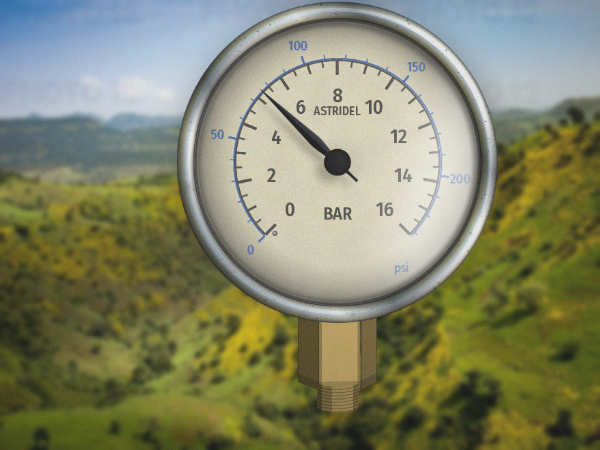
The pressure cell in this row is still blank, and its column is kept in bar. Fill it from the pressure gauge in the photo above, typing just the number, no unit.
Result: 5.25
